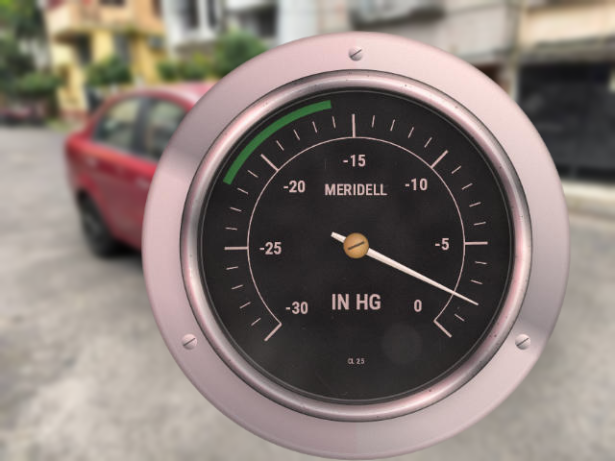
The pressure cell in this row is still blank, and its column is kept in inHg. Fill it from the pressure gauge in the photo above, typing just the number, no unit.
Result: -2
